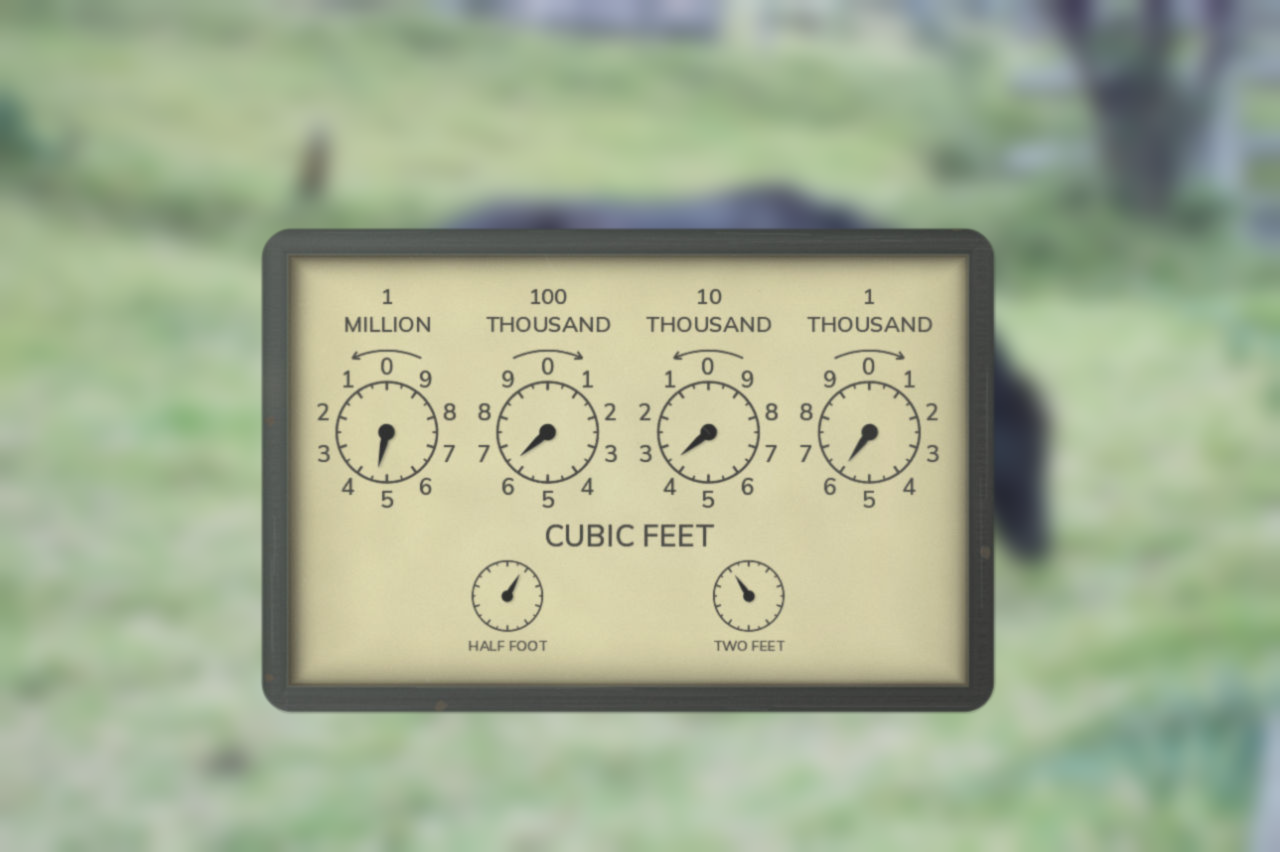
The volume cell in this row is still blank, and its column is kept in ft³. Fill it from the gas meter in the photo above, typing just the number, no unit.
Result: 463600
